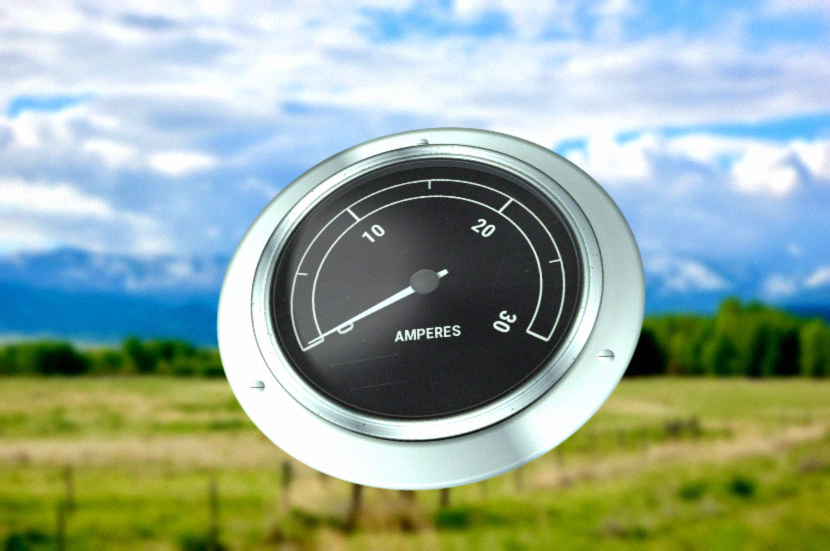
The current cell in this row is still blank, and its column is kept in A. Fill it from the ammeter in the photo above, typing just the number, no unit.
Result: 0
